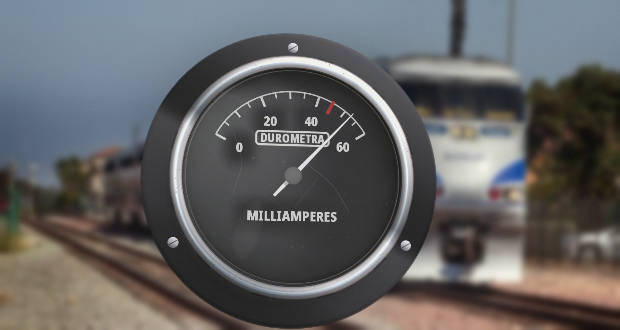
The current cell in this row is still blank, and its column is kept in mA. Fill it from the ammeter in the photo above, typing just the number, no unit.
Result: 52.5
